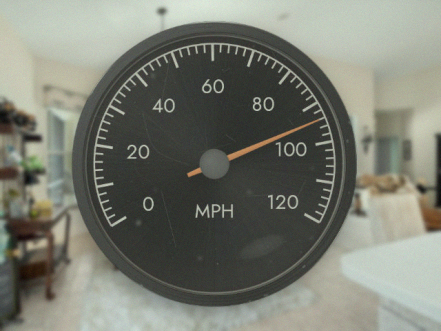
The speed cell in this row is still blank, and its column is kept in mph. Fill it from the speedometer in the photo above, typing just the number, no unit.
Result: 94
